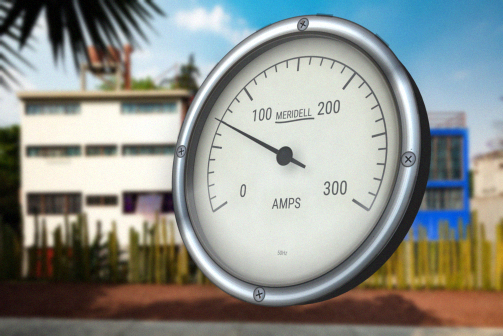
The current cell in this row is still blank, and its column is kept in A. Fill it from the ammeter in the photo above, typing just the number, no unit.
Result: 70
